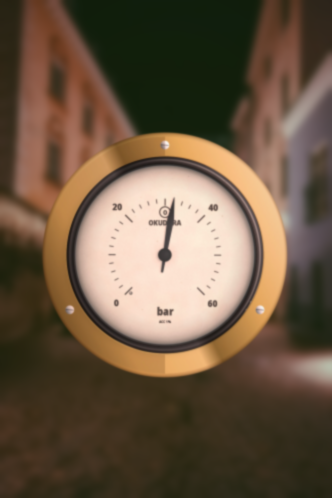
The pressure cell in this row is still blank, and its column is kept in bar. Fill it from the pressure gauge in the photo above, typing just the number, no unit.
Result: 32
